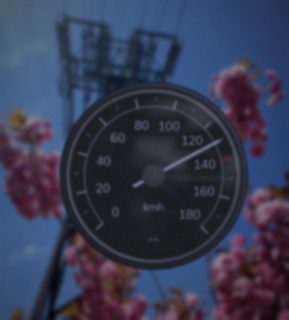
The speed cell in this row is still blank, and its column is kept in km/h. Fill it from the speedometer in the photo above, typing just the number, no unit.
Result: 130
